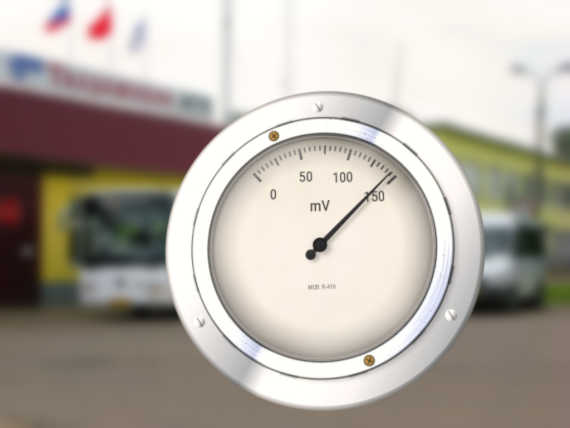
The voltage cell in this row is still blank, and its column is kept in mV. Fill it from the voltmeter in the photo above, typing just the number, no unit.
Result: 145
